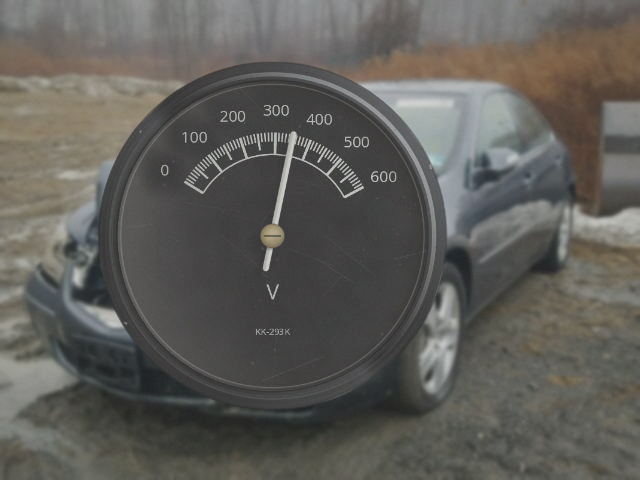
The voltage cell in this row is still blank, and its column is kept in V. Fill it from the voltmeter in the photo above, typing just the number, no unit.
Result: 350
